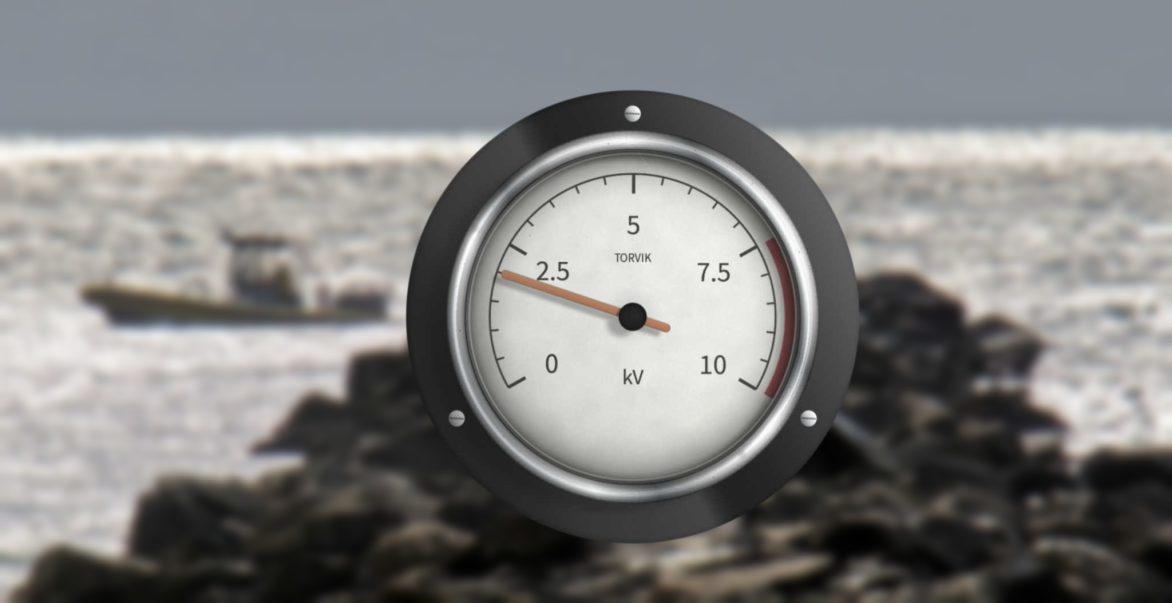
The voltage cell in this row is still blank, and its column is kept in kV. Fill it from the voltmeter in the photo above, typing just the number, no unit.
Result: 2
